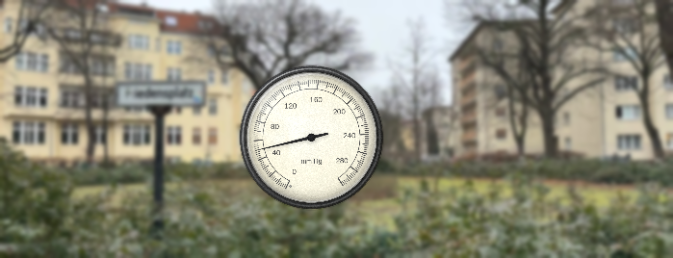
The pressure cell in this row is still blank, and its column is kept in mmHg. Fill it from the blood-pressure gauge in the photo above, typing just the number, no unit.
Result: 50
